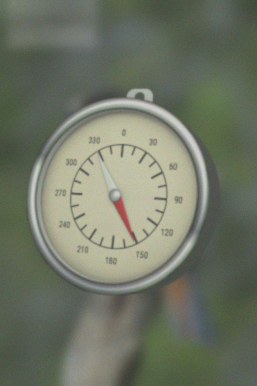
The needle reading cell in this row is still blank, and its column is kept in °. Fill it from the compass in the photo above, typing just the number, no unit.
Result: 150
